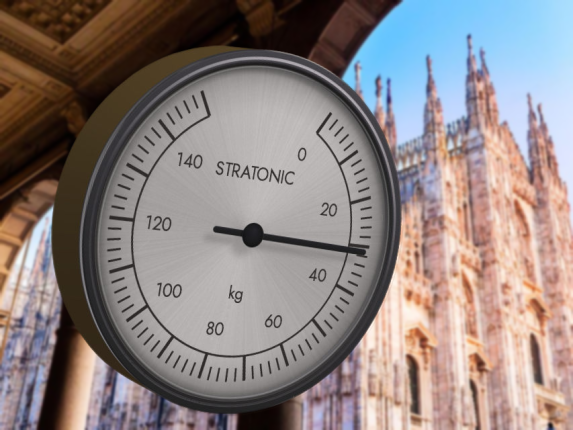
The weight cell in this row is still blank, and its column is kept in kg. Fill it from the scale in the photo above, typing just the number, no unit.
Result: 31
